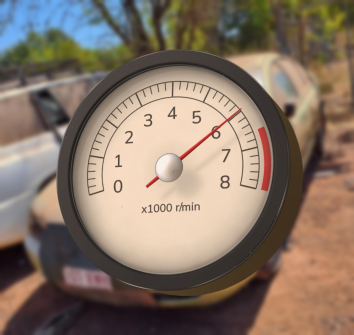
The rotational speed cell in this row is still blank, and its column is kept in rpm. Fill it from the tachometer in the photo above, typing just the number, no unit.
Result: 6000
